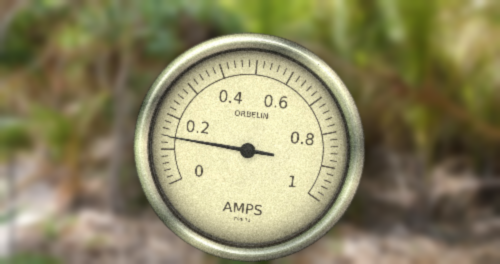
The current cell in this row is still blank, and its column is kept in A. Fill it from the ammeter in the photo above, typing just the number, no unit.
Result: 0.14
